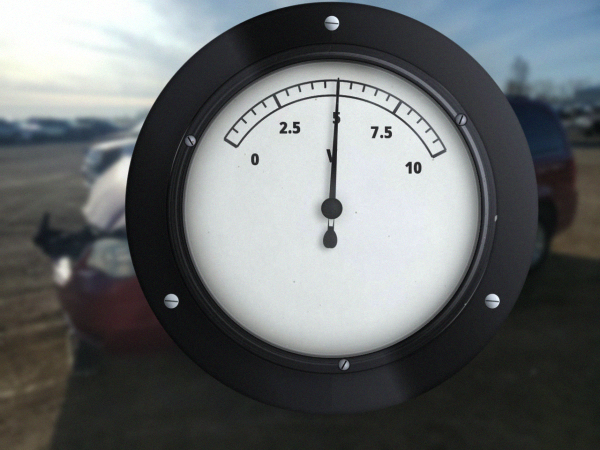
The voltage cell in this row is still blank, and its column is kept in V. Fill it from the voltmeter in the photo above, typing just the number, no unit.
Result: 5
